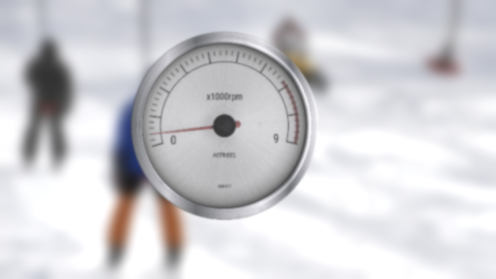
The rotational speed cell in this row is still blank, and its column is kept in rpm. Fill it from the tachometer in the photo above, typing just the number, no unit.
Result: 400
